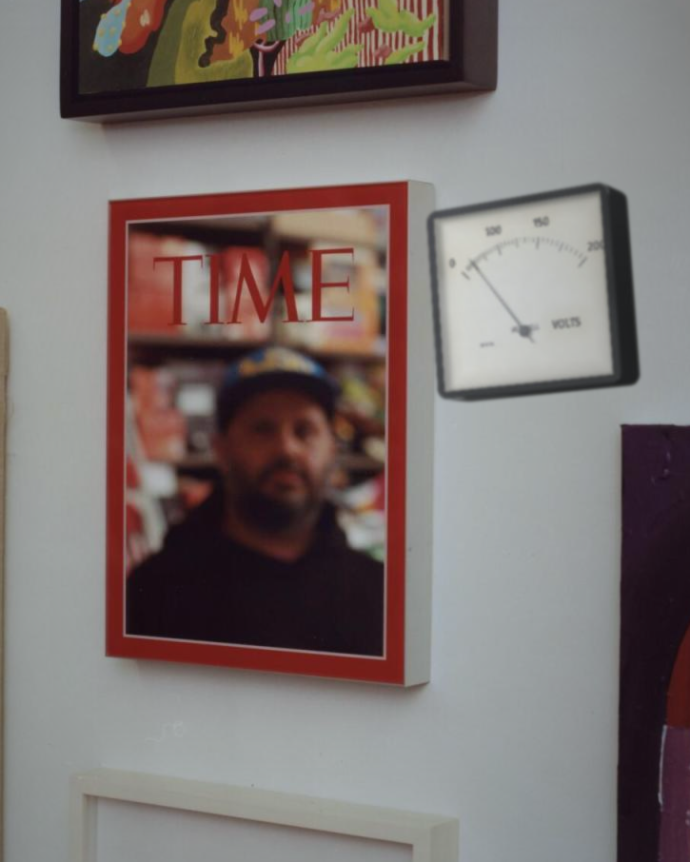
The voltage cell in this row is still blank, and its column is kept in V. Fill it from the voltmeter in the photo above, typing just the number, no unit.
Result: 50
